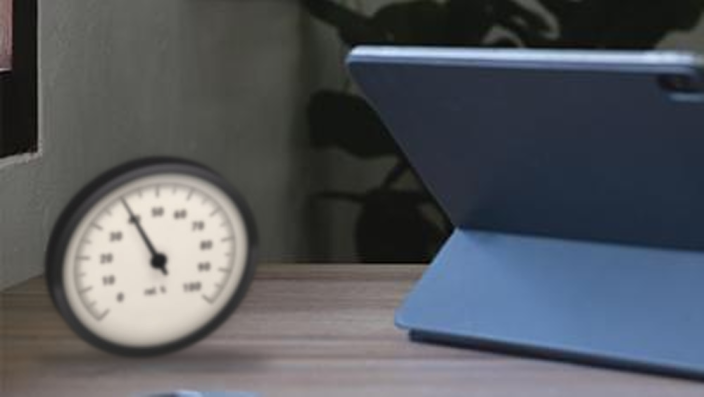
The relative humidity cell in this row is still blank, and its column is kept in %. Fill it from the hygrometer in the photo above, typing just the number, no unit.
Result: 40
